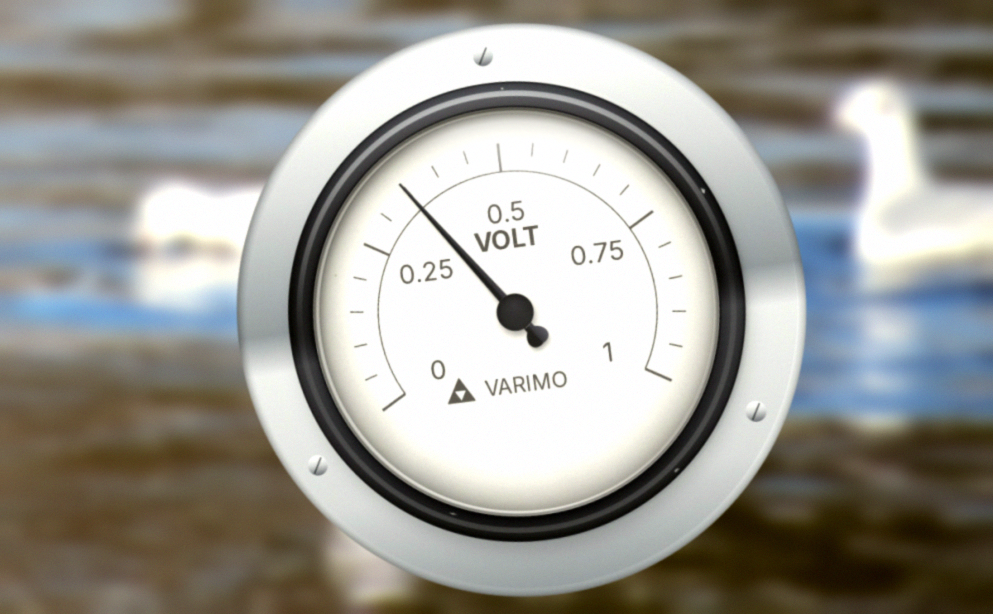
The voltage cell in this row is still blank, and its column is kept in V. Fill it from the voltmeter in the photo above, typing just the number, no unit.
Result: 0.35
